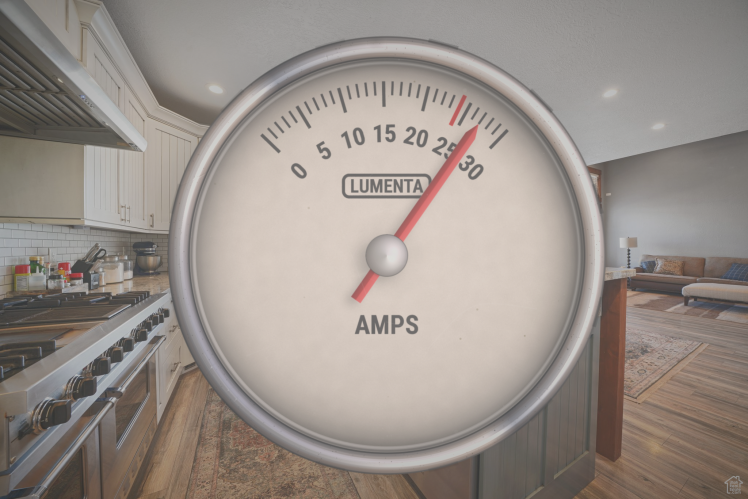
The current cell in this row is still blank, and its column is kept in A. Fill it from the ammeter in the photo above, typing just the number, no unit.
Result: 27
